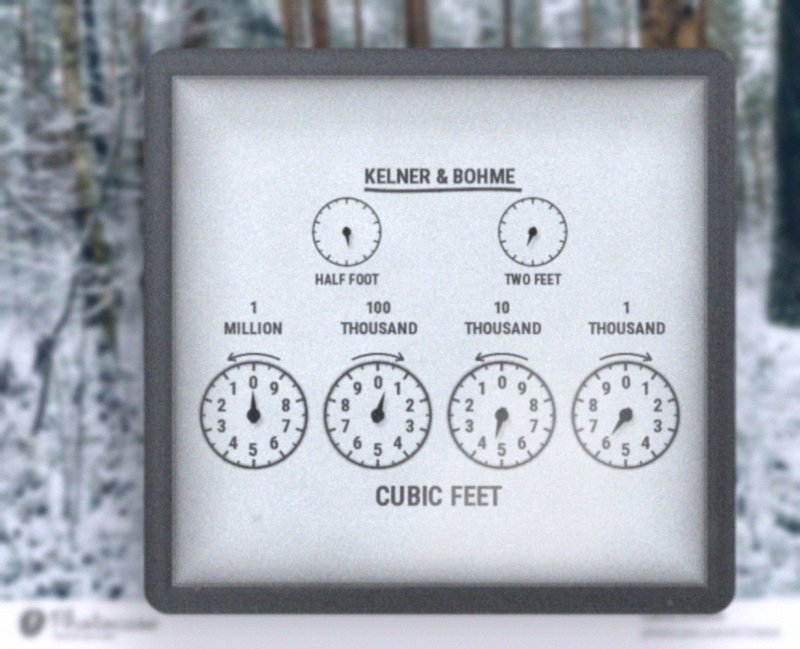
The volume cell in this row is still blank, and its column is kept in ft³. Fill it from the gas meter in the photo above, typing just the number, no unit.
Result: 4600
